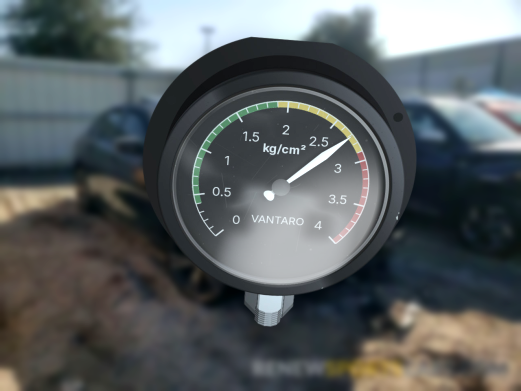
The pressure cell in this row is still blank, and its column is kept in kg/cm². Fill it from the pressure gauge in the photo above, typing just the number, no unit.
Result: 2.7
